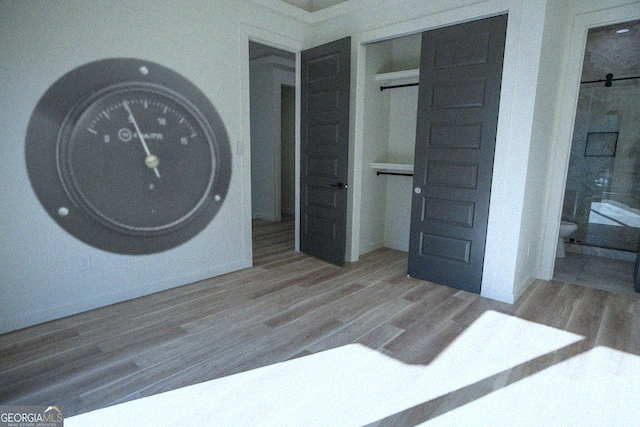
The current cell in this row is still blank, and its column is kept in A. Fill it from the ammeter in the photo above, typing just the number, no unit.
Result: 5
